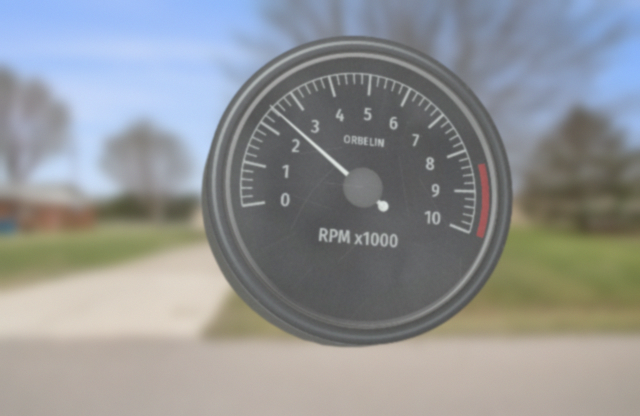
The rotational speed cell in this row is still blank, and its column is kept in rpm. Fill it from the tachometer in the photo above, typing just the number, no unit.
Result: 2400
